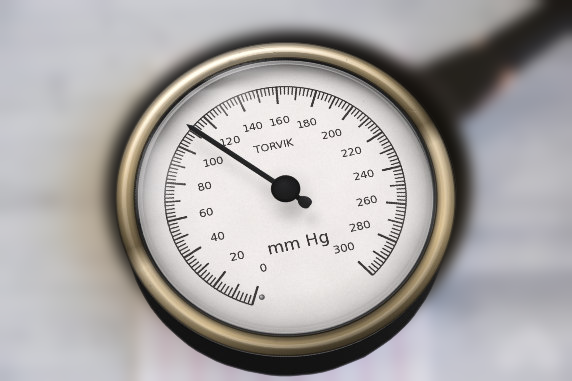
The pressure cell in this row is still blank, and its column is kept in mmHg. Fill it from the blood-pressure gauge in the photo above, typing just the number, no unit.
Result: 110
